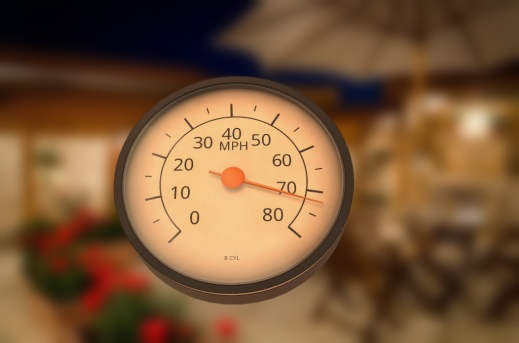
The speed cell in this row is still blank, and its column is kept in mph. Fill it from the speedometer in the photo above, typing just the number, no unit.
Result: 72.5
